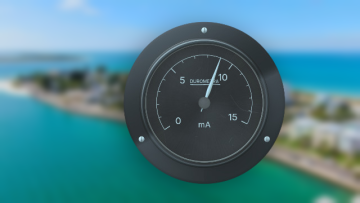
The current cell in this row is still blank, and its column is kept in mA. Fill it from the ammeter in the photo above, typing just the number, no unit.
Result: 9
